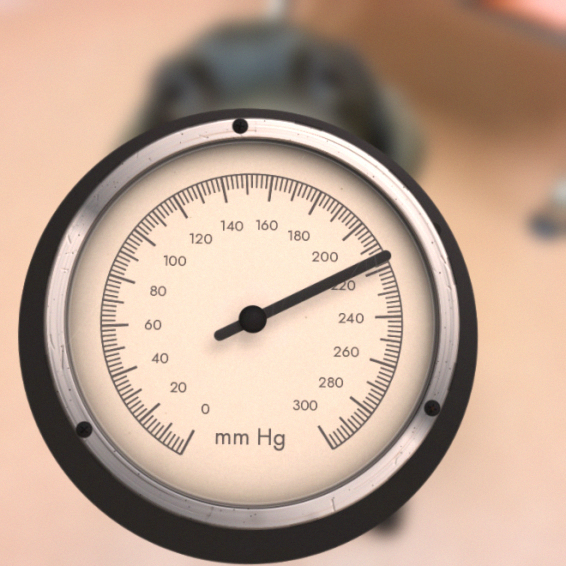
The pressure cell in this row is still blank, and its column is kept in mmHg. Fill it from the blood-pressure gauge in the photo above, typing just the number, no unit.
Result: 216
